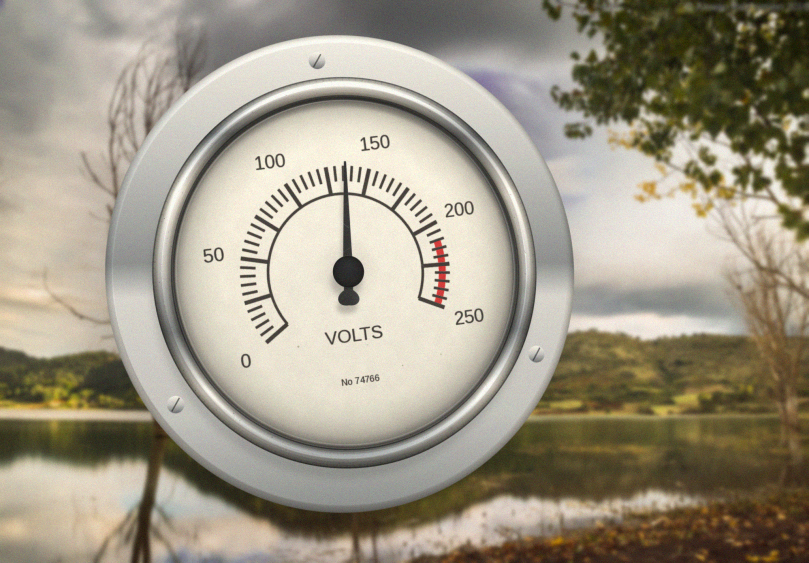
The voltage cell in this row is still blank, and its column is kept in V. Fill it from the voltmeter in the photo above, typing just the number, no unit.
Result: 135
